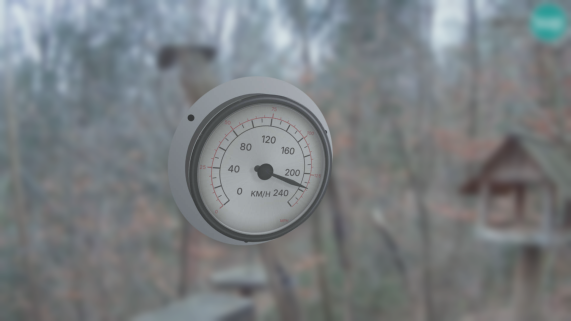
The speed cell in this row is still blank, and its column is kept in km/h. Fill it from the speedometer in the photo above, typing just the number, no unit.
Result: 215
